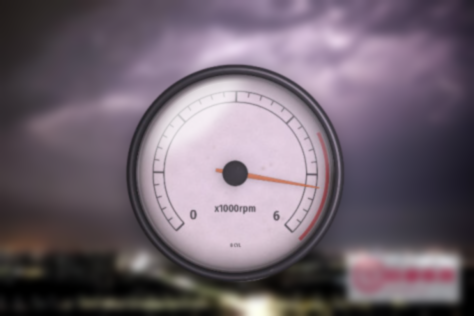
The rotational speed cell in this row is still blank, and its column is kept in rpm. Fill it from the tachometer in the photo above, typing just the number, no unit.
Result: 5200
